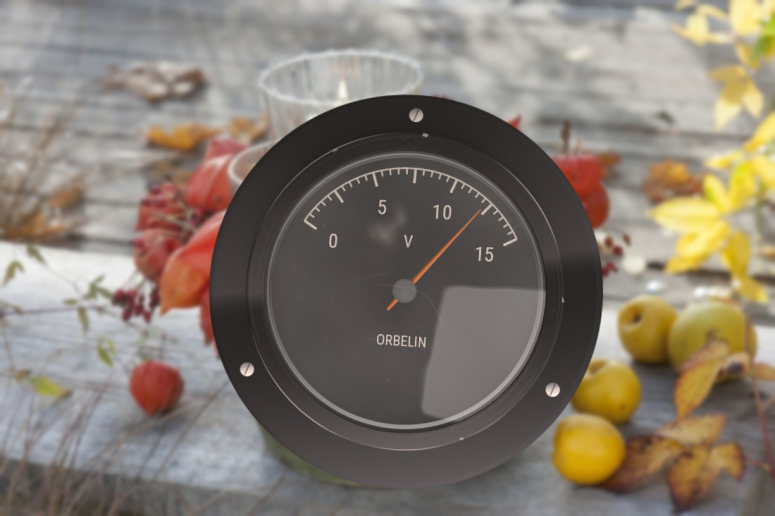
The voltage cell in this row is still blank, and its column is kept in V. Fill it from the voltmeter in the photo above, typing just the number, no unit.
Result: 12.25
